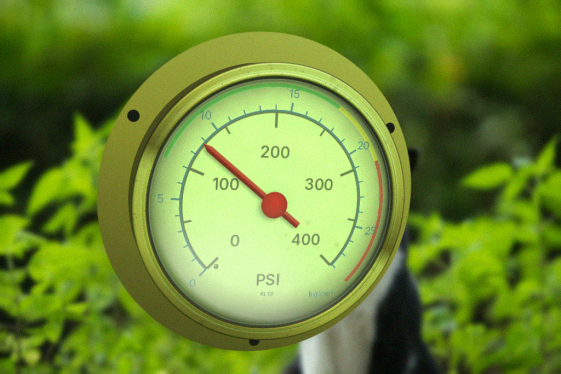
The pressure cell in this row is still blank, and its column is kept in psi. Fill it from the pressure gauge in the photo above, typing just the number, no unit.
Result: 125
